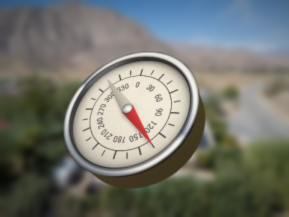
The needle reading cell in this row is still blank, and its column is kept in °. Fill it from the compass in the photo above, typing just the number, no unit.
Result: 135
